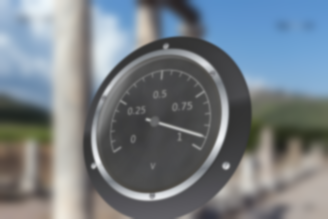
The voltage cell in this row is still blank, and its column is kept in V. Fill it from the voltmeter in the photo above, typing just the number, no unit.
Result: 0.95
